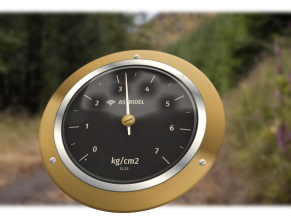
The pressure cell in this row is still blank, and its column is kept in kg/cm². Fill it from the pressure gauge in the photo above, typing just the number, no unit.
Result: 3.25
